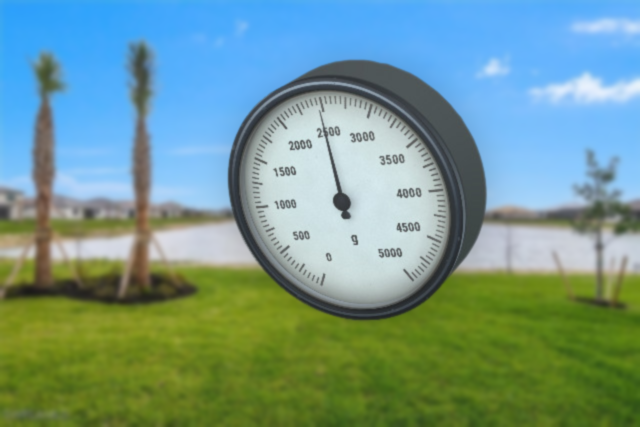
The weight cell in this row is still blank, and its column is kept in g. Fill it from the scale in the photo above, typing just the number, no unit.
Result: 2500
